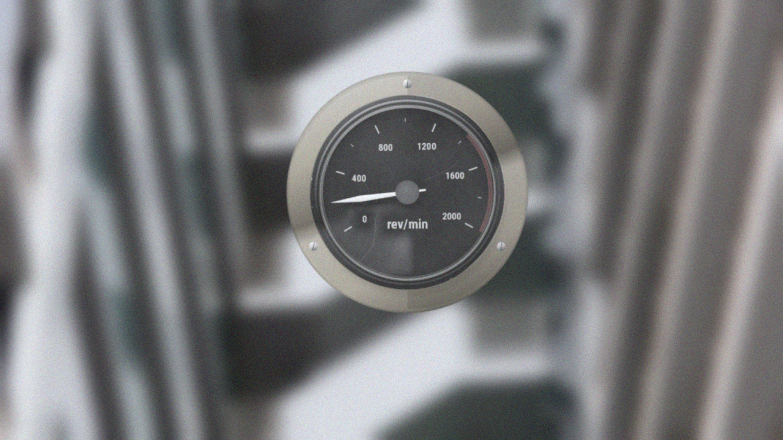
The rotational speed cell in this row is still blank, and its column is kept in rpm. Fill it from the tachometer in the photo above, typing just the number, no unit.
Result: 200
